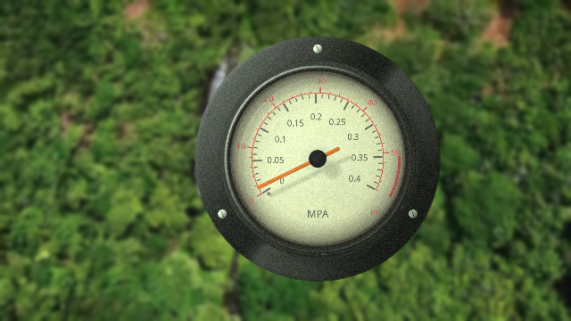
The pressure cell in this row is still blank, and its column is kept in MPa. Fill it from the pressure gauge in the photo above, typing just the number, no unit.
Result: 0.01
